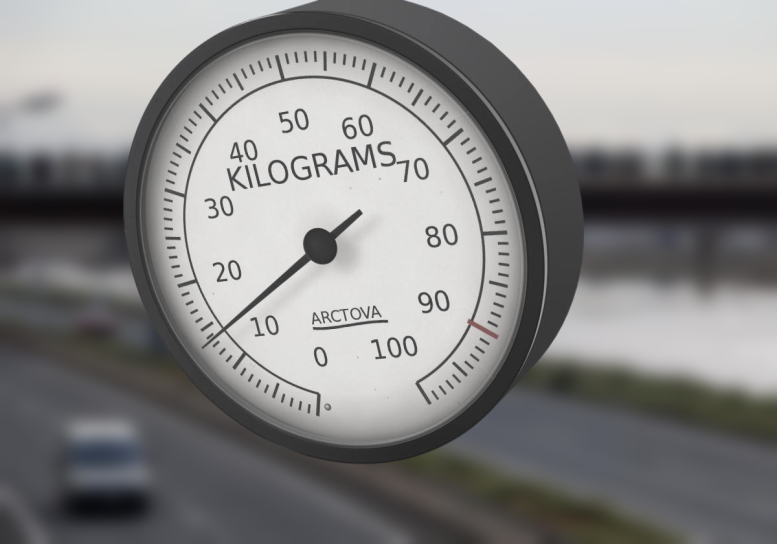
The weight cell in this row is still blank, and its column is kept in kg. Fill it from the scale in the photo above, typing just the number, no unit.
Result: 13.5
